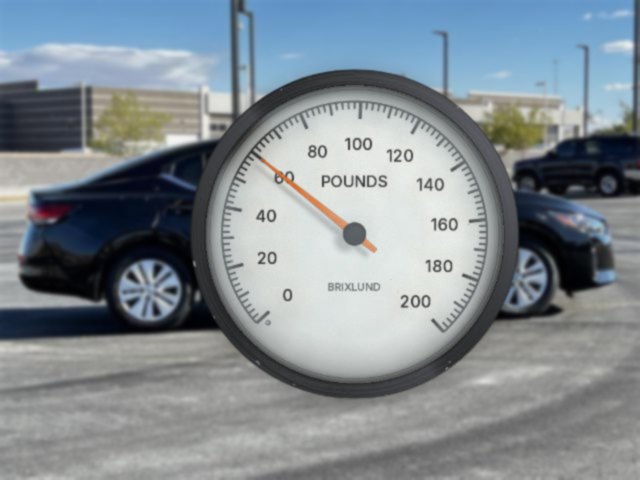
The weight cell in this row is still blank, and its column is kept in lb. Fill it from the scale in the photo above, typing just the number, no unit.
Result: 60
